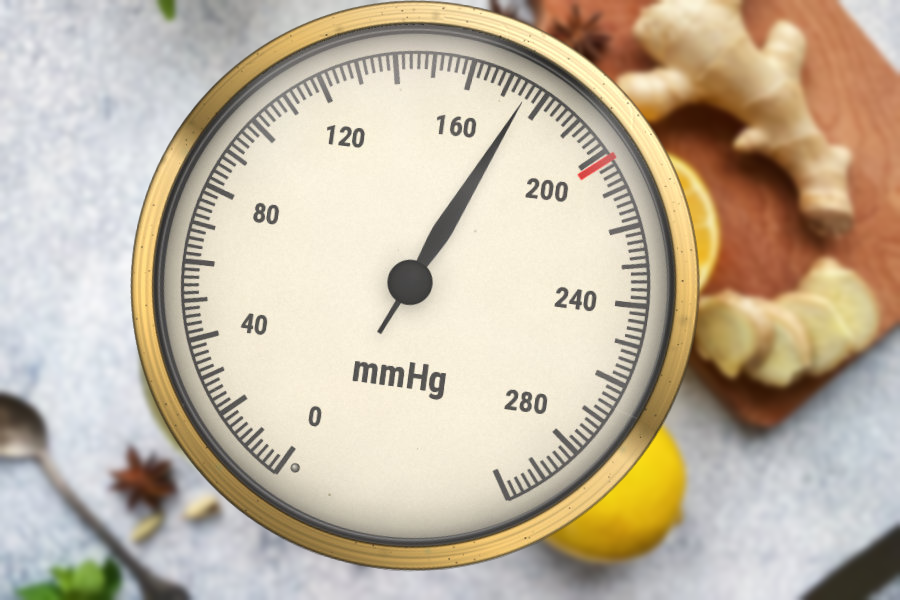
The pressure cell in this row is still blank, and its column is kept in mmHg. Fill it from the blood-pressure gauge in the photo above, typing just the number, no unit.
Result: 176
